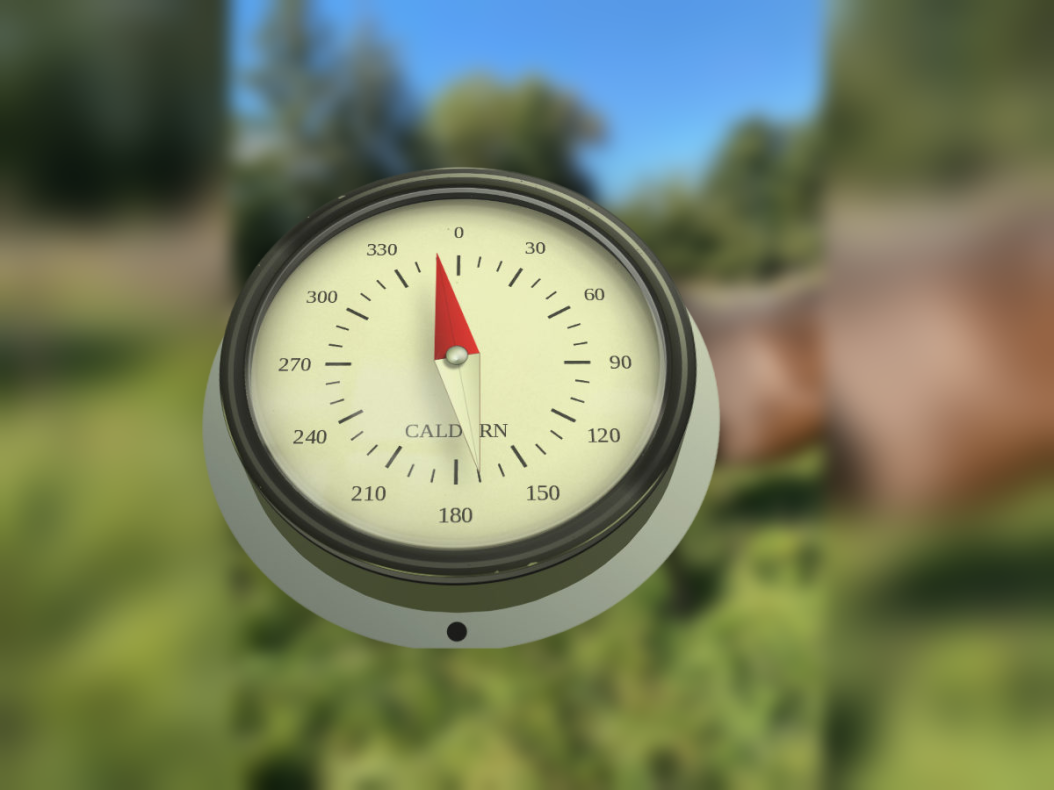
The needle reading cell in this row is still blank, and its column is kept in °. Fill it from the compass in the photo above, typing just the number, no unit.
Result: 350
